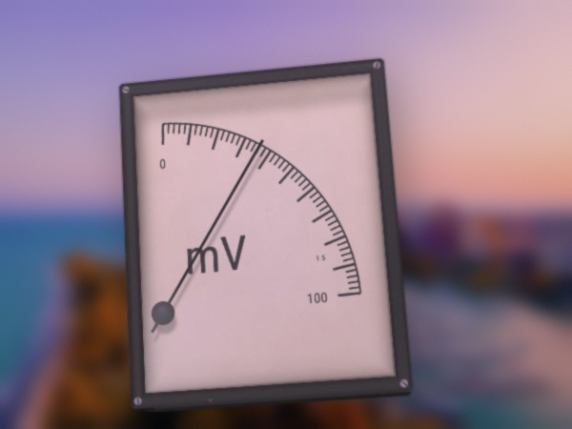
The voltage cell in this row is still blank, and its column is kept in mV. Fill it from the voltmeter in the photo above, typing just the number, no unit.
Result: 36
